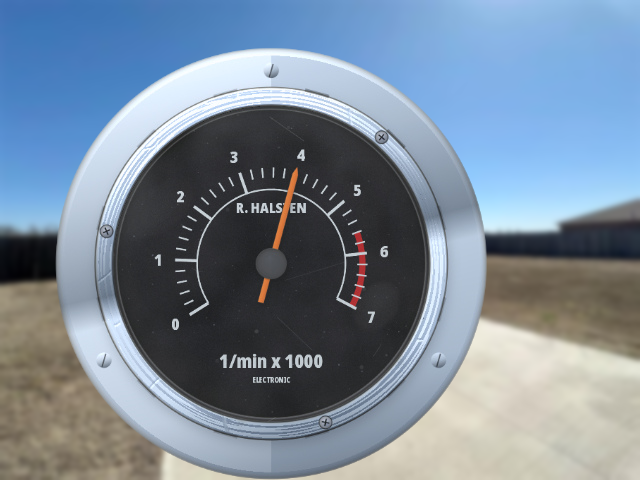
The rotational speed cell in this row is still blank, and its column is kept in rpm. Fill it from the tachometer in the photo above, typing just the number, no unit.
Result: 4000
